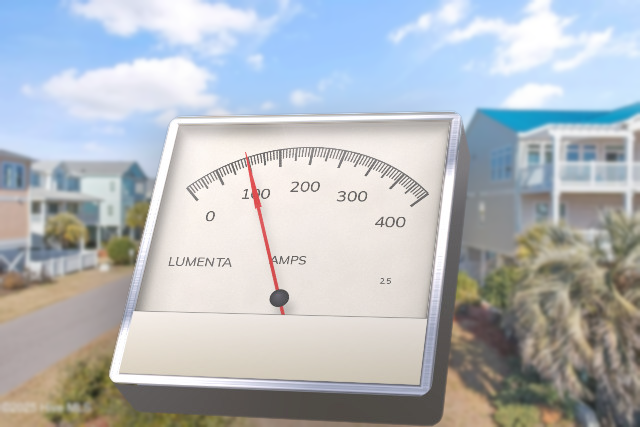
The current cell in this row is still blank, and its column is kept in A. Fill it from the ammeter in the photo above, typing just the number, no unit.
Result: 100
